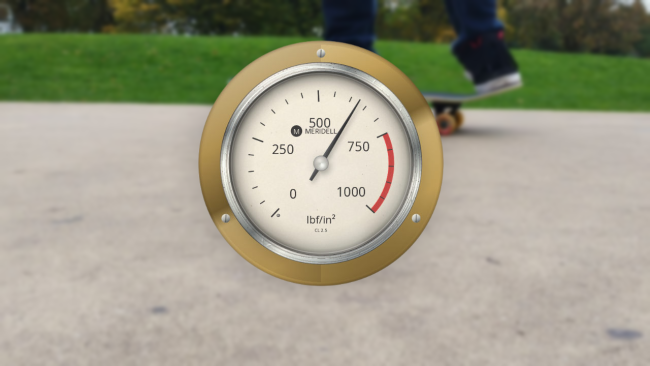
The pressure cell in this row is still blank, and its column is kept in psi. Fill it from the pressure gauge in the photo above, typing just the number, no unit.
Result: 625
